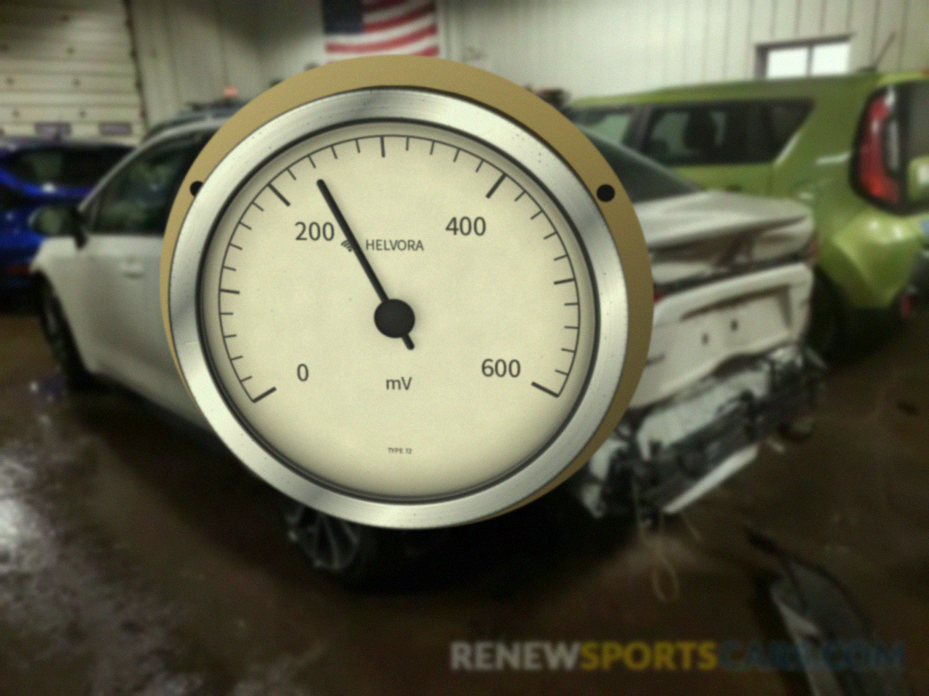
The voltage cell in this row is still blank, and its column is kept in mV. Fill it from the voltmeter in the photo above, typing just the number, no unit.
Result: 240
